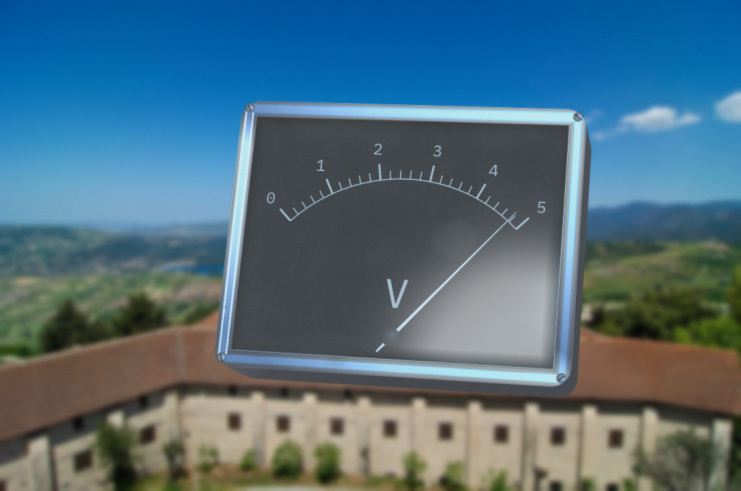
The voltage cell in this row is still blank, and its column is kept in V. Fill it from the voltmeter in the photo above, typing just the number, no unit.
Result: 4.8
